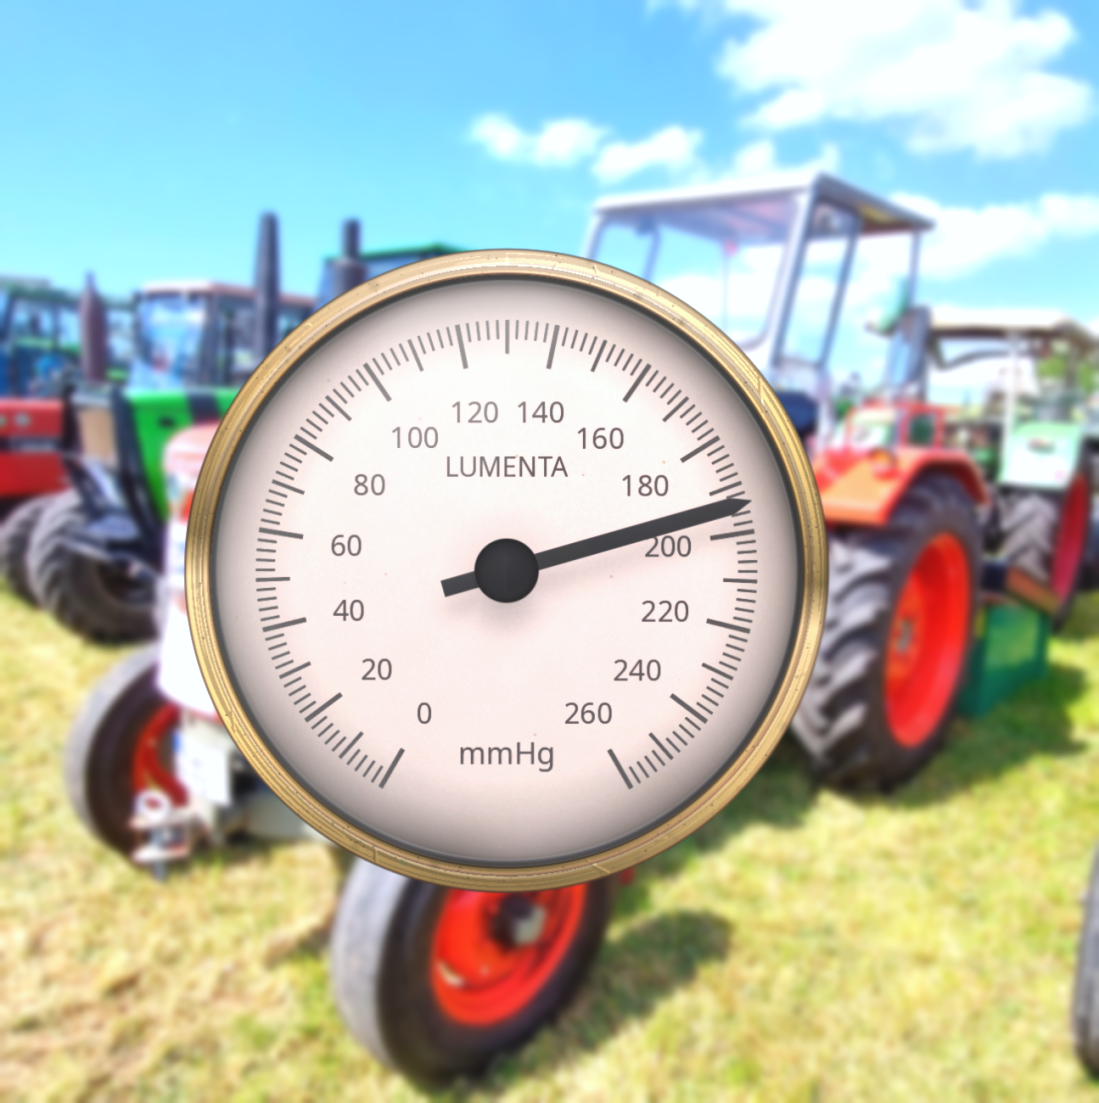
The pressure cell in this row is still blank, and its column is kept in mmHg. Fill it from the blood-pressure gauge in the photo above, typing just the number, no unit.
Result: 194
